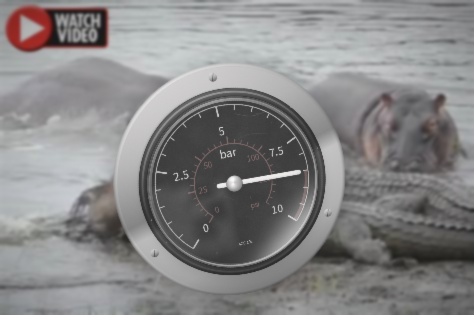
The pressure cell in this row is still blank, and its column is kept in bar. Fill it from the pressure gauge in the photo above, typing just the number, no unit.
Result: 8.5
